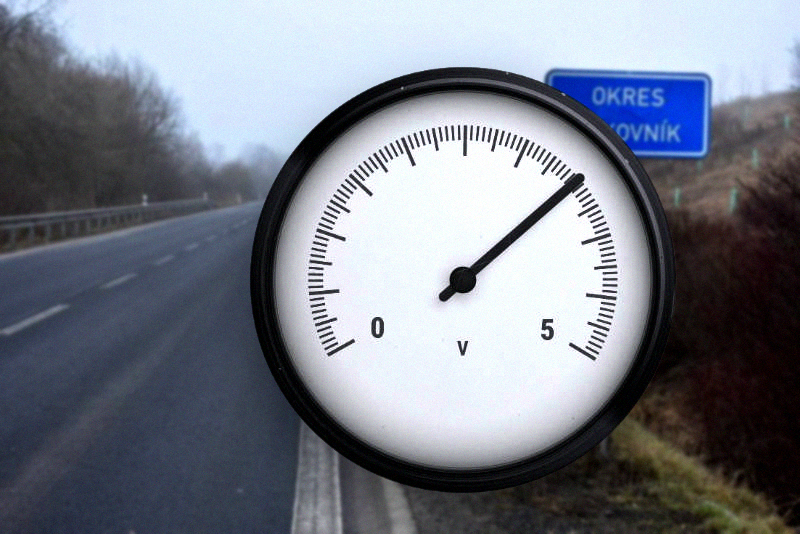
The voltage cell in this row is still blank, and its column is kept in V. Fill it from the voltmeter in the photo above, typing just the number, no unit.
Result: 3.5
